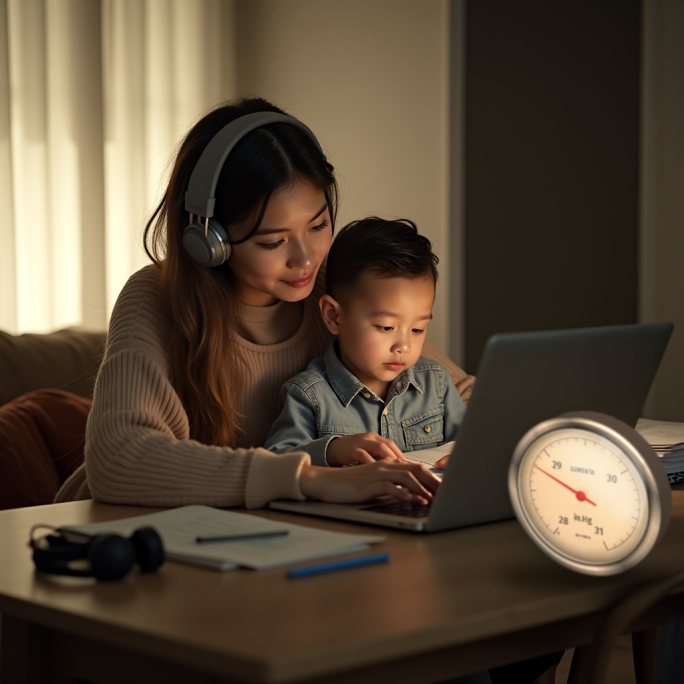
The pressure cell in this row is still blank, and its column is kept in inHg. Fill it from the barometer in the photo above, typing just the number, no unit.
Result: 28.8
